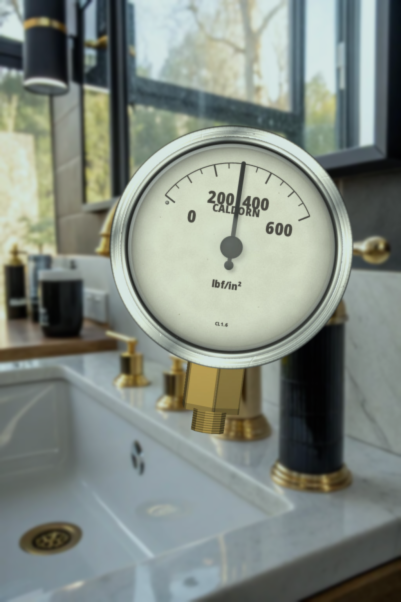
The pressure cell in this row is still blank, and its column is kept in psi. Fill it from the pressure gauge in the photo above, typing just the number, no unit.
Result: 300
